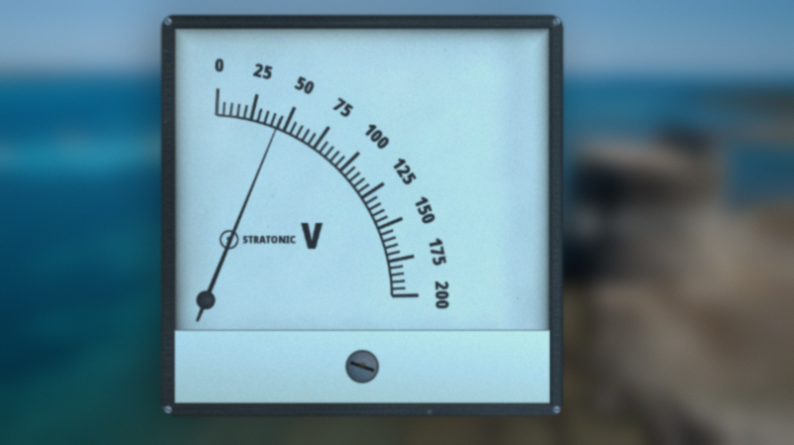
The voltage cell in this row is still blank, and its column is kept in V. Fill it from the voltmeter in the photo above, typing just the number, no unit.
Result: 45
